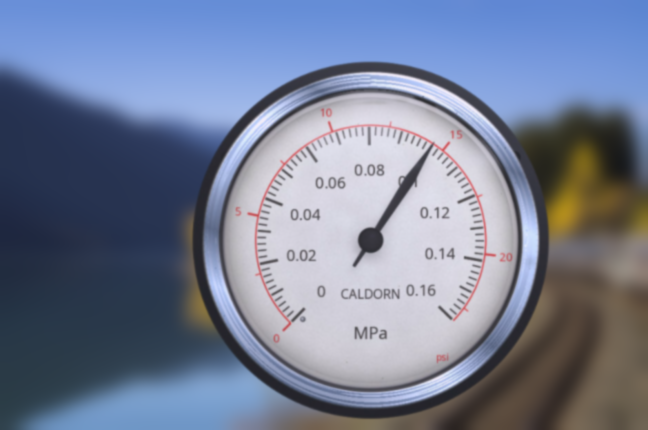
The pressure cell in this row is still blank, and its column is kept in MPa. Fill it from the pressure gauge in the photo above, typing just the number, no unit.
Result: 0.1
